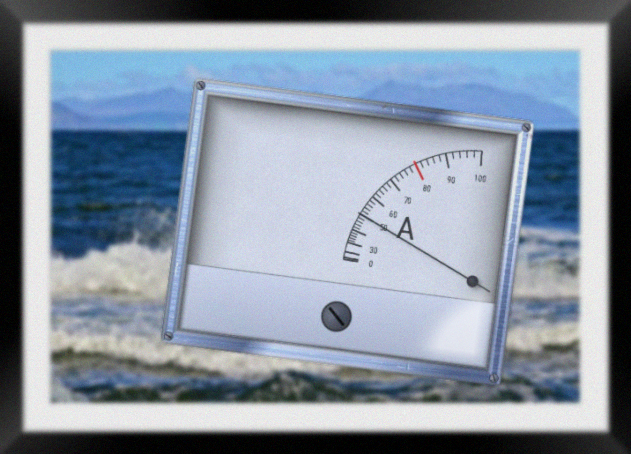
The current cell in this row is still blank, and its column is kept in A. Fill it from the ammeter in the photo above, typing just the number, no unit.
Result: 50
